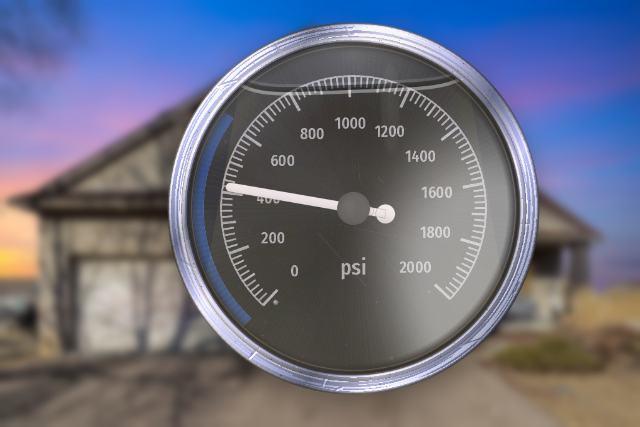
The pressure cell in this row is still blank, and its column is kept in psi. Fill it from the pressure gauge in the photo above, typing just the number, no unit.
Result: 420
